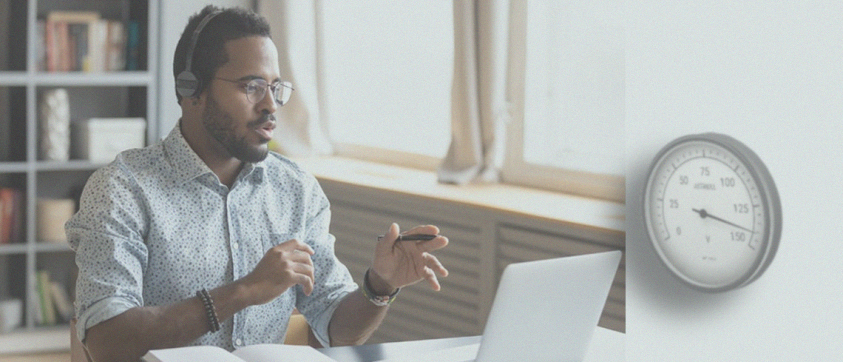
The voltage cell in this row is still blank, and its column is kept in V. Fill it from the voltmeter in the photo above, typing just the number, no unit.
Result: 140
